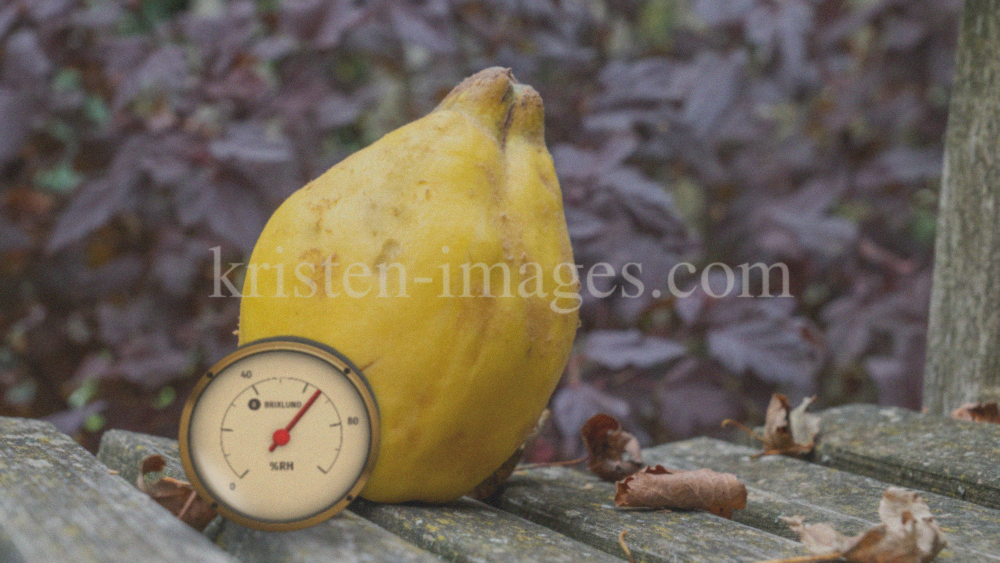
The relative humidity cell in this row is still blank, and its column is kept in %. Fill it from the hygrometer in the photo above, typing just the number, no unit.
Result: 65
